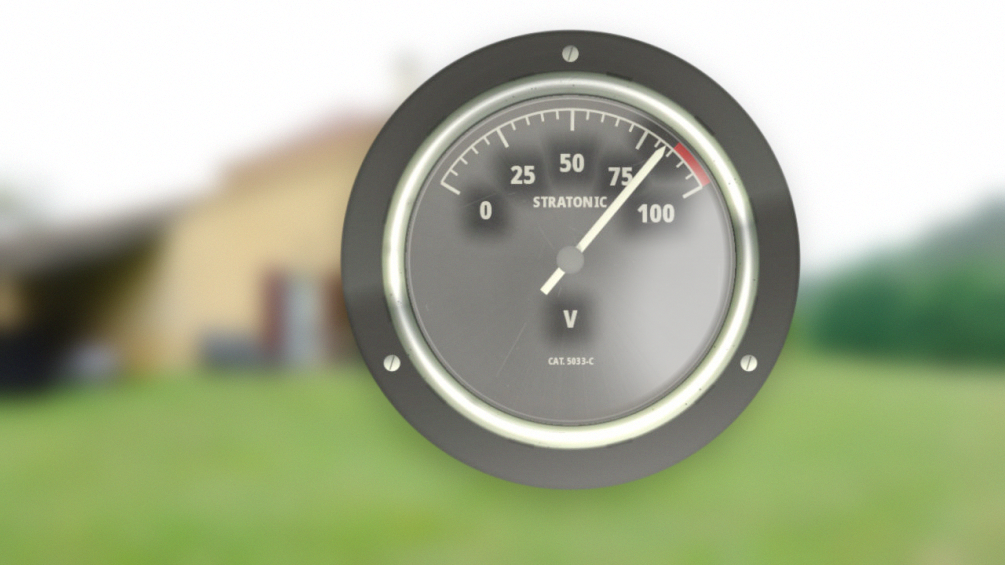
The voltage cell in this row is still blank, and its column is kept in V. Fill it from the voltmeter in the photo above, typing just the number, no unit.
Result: 82.5
